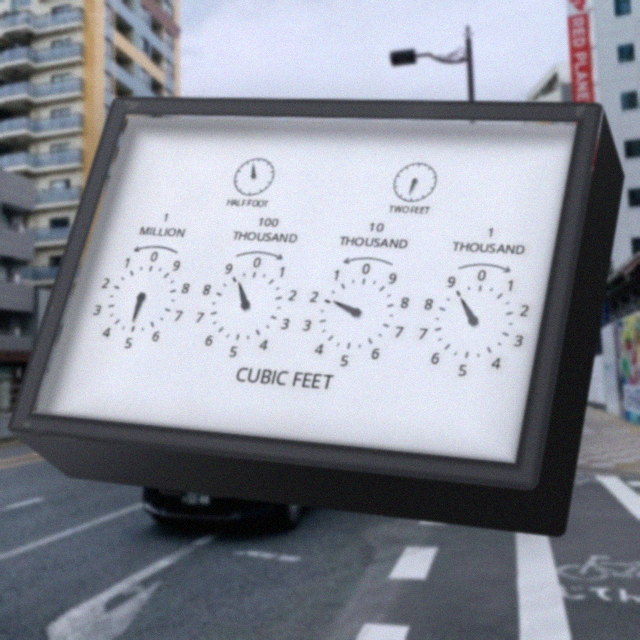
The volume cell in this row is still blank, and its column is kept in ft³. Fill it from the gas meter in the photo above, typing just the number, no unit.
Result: 491900
